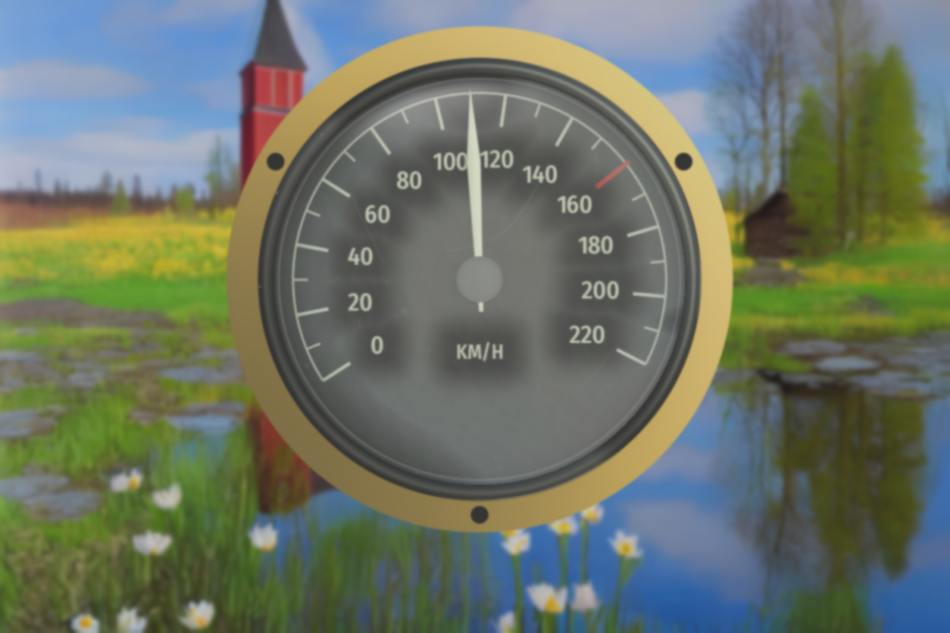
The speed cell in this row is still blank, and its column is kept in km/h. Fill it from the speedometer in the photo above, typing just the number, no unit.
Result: 110
